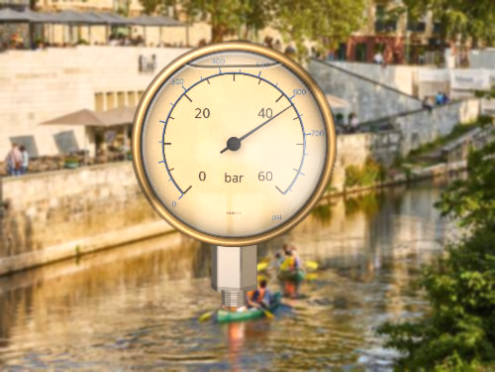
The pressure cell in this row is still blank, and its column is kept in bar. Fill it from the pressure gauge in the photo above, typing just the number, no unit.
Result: 42.5
